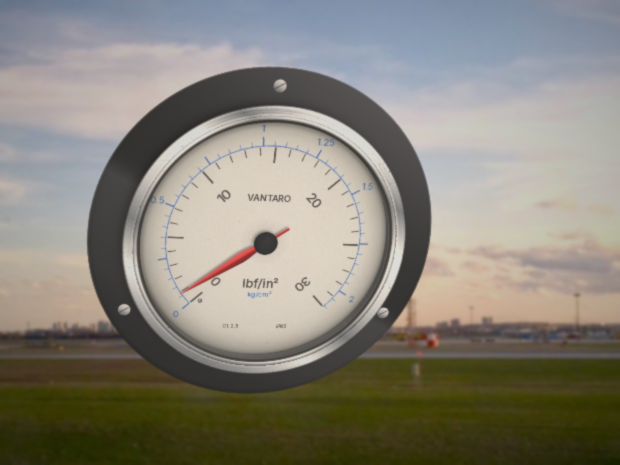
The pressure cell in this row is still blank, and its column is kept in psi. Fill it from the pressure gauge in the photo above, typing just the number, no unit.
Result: 1
